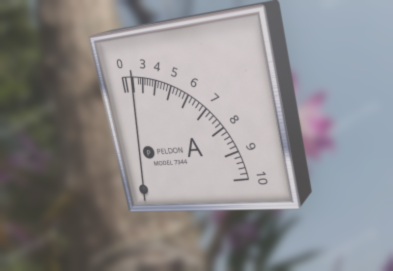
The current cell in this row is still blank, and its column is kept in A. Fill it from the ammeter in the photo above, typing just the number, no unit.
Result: 2
